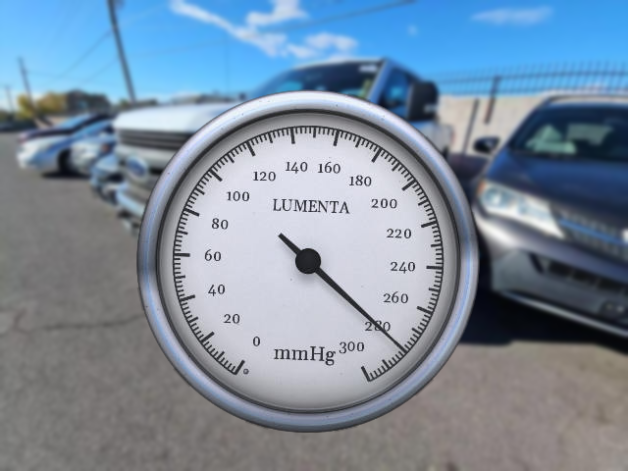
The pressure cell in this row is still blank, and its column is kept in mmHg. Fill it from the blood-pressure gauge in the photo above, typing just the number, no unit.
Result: 280
